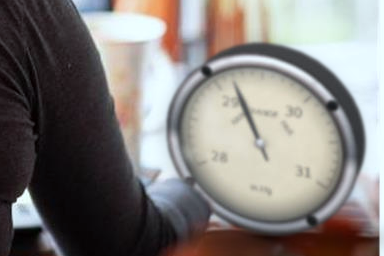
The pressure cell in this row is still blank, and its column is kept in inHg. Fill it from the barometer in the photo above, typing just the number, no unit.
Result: 29.2
